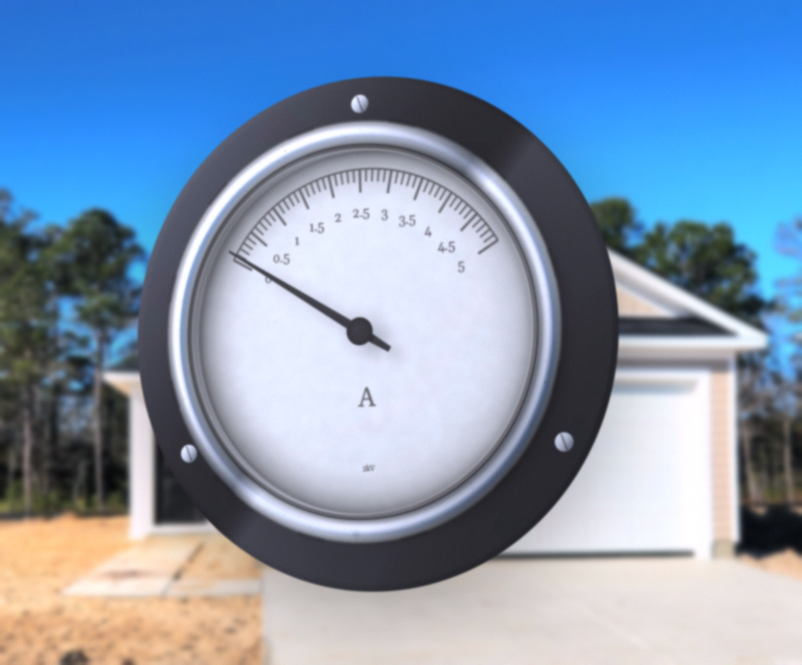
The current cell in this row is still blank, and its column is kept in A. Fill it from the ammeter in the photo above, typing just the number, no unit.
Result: 0.1
